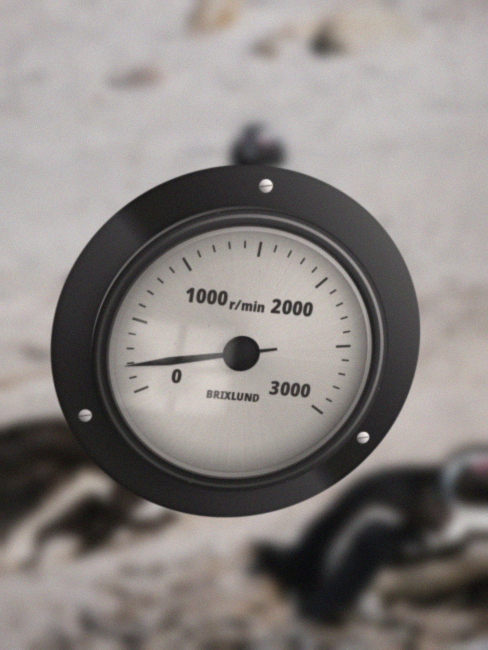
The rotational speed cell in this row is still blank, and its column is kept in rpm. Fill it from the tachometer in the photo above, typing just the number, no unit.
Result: 200
